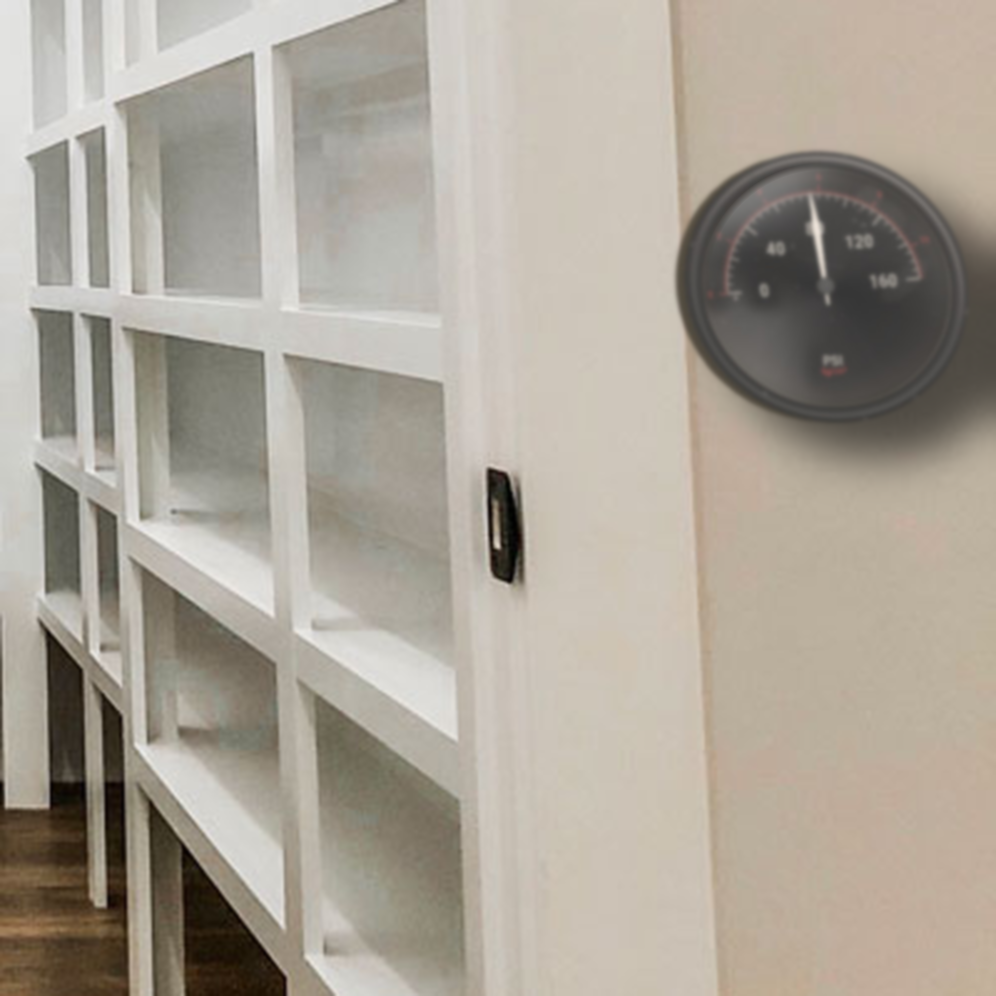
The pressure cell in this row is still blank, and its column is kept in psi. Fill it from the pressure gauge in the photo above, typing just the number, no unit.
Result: 80
